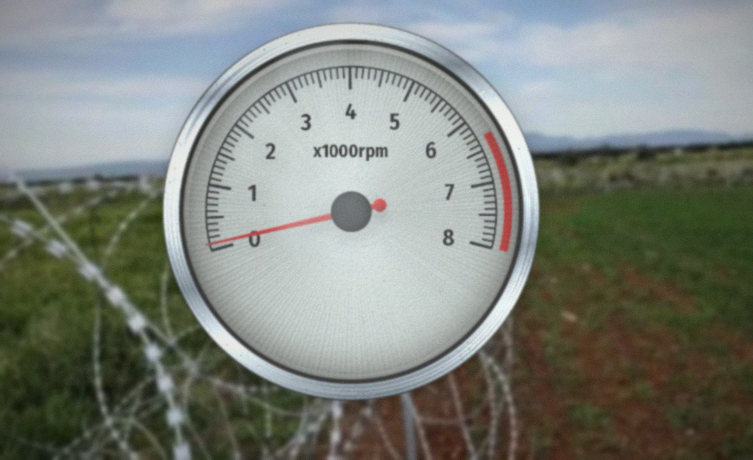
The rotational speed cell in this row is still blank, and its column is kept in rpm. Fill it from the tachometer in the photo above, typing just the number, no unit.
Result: 100
